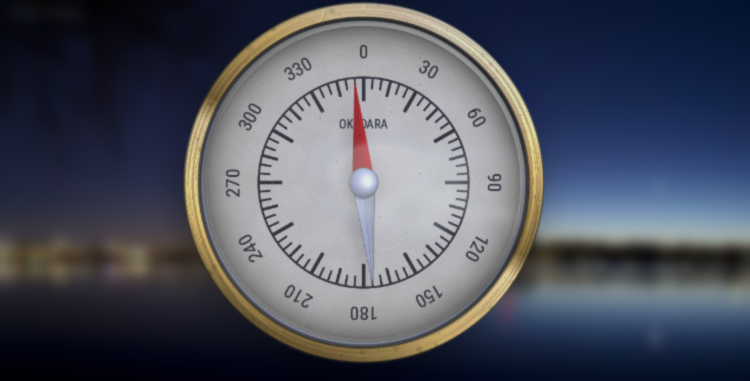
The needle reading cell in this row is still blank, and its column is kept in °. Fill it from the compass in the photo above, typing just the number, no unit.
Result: 355
